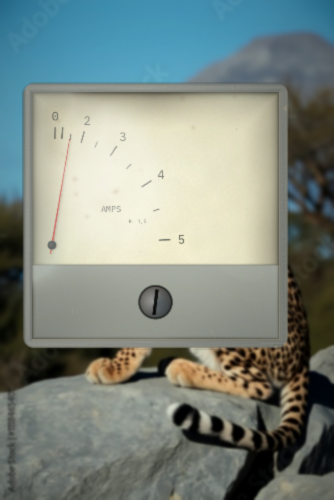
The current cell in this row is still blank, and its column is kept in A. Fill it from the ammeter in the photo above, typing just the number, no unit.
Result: 1.5
